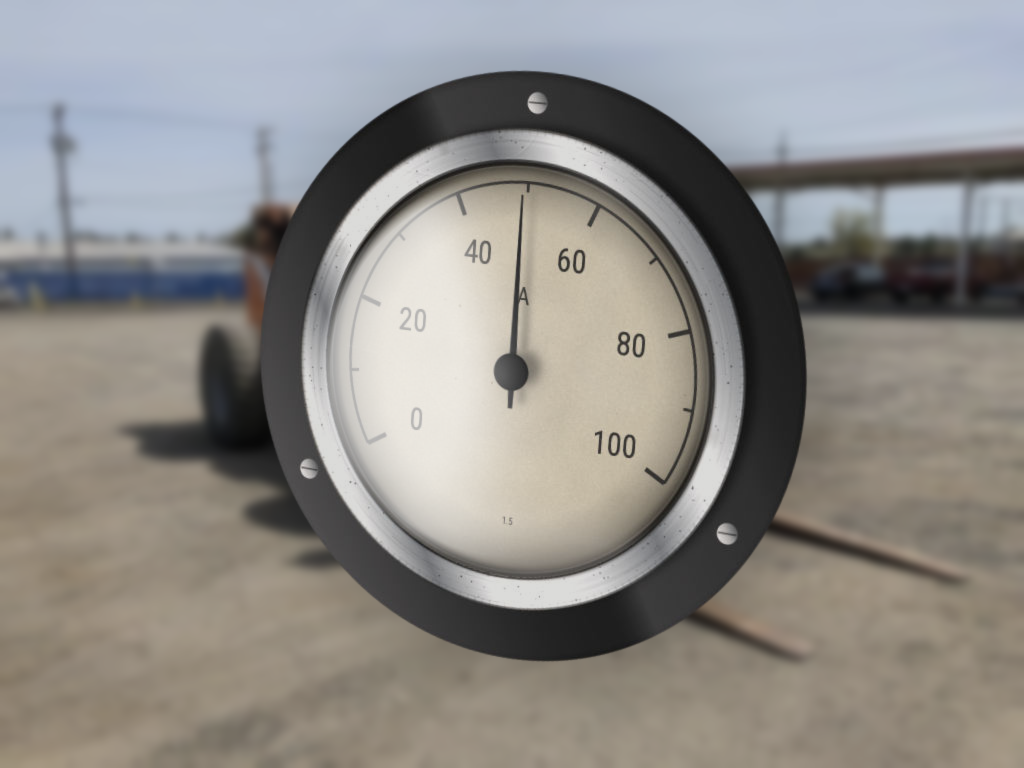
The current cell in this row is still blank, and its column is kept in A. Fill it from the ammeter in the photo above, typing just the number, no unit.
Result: 50
